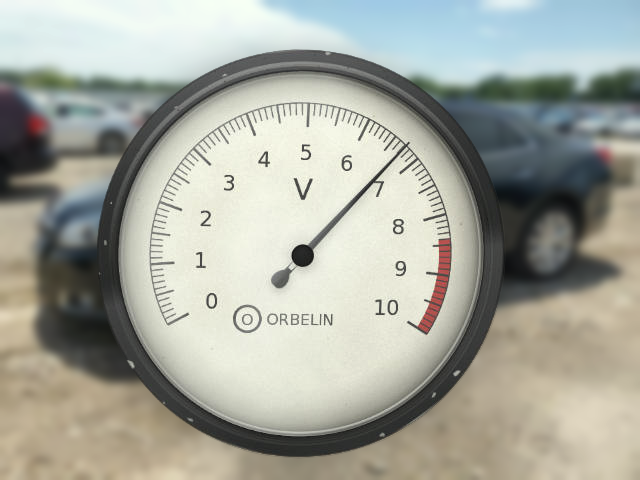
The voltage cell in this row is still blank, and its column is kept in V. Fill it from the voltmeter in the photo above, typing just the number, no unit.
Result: 6.7
